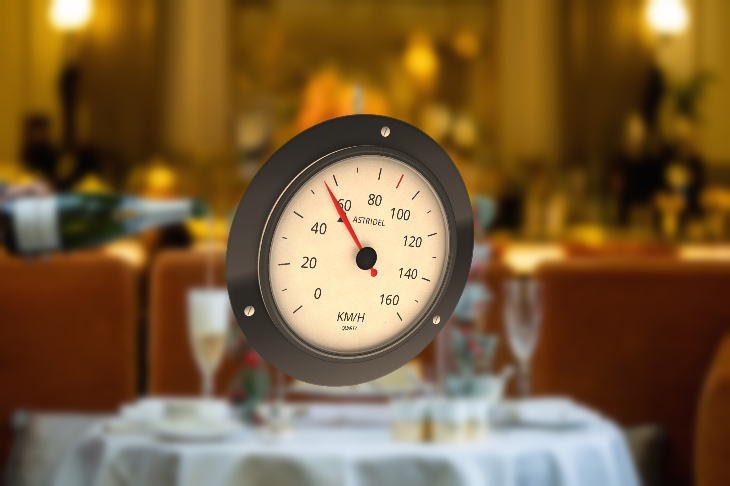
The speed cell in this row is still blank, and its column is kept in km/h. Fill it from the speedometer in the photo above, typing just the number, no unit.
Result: 55
